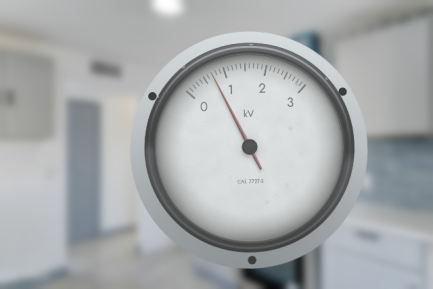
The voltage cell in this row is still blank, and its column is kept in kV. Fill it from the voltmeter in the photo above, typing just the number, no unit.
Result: 0.7
